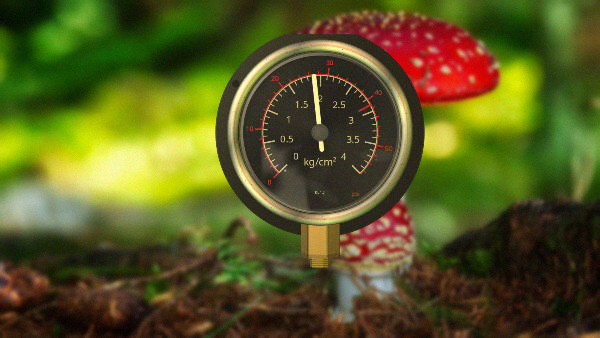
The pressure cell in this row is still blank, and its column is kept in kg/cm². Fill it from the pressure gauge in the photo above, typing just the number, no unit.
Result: 1.9
